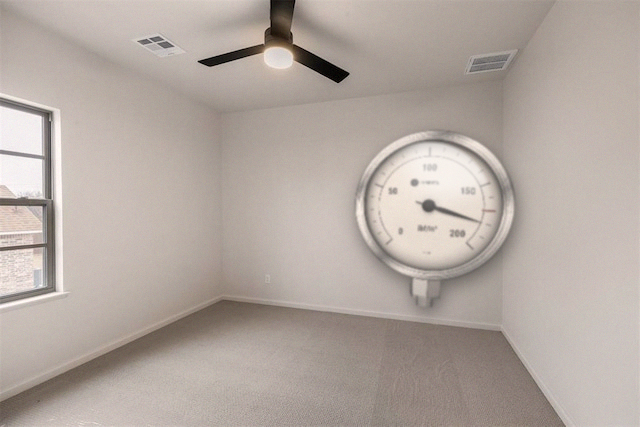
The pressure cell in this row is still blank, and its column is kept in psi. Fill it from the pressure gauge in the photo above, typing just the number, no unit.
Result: 180
